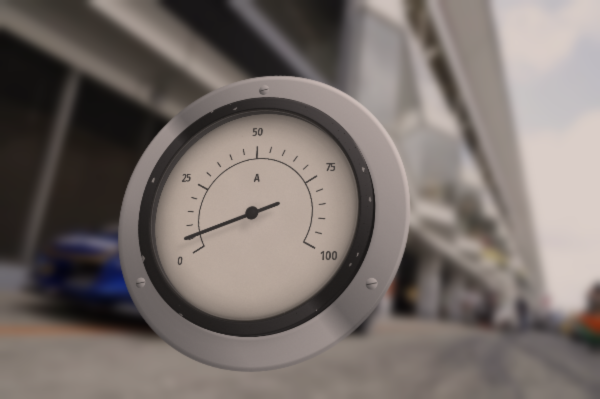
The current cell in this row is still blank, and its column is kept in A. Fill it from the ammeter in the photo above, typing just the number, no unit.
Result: 5
